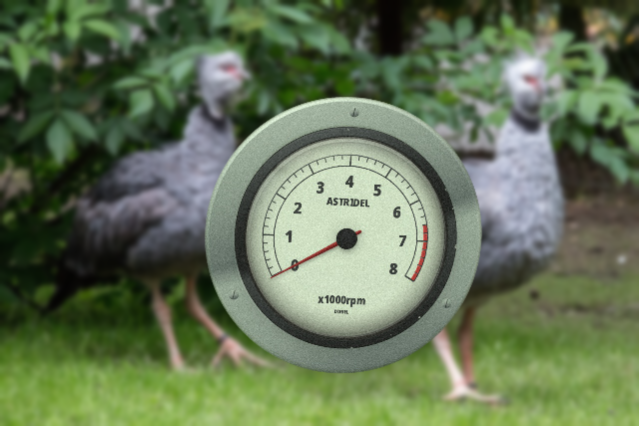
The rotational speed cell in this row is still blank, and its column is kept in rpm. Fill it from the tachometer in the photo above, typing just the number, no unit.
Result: 0
